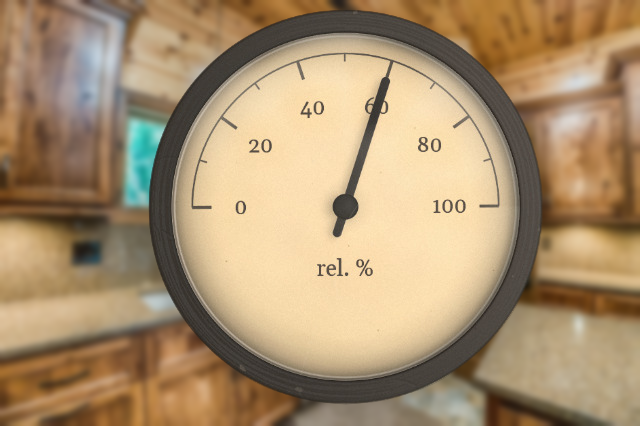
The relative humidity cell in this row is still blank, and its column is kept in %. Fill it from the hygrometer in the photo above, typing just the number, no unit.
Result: 60
